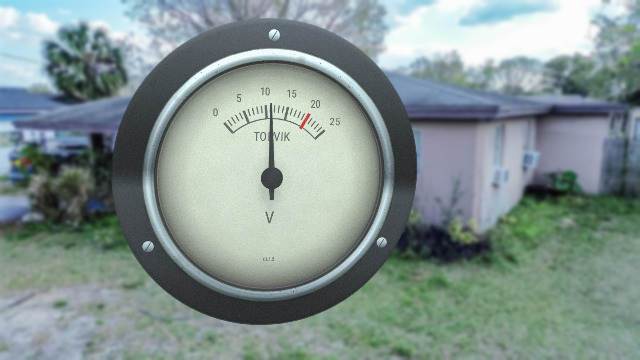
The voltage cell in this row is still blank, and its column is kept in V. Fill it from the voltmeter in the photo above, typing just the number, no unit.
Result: 11
